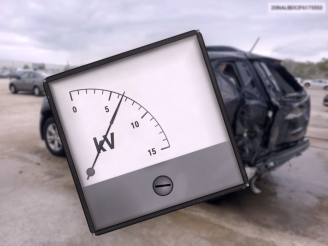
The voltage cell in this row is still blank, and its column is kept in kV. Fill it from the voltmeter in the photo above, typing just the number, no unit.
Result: 6.5
